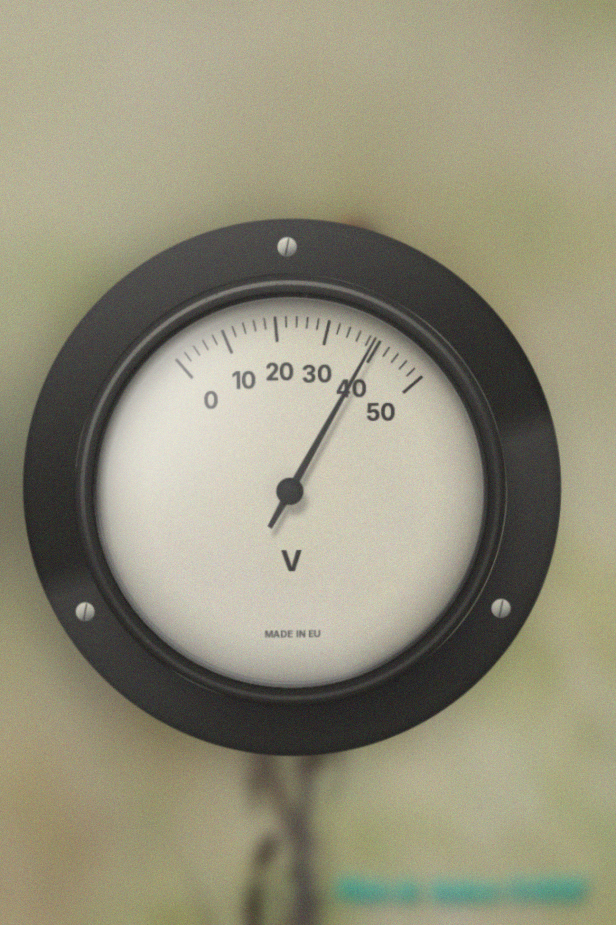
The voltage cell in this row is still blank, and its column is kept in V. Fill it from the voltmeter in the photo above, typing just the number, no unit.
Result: 39
